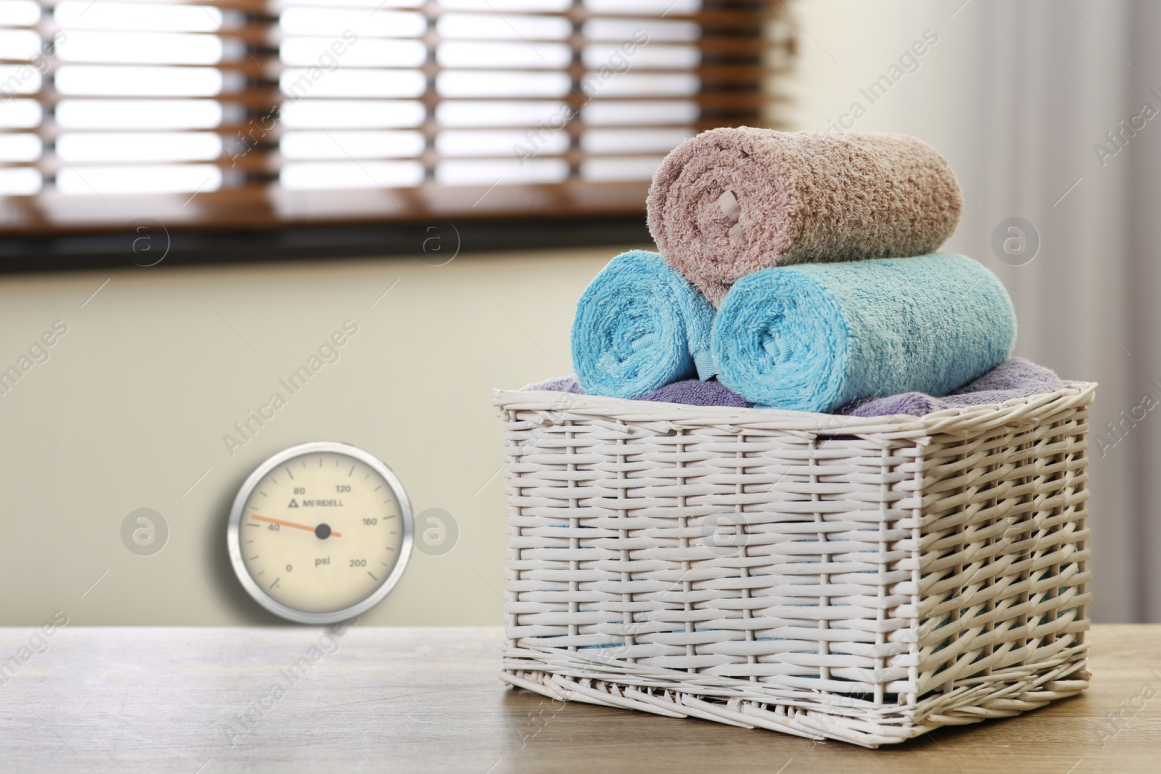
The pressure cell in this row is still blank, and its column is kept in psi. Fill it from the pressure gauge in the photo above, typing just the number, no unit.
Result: 45
